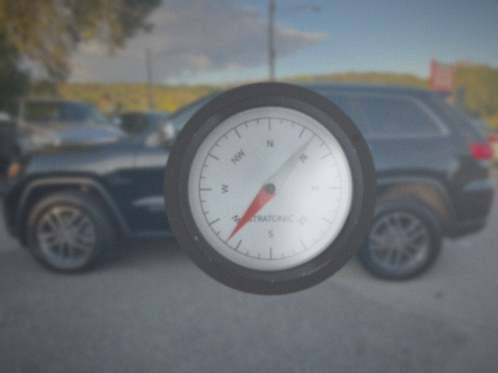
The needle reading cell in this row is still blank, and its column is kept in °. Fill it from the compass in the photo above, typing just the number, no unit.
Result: 220
